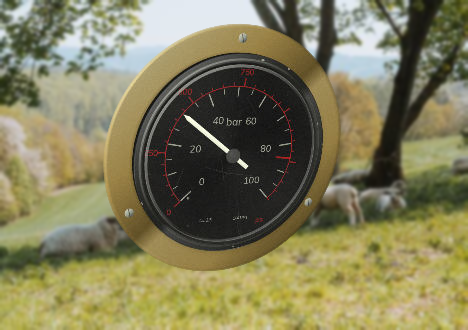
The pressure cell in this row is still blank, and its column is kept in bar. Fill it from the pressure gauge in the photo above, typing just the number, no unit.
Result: 30
